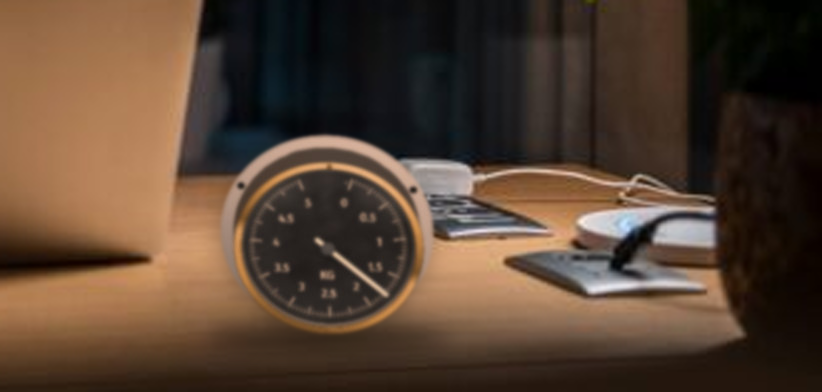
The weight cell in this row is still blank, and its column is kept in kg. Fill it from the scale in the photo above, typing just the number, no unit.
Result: 1.75
